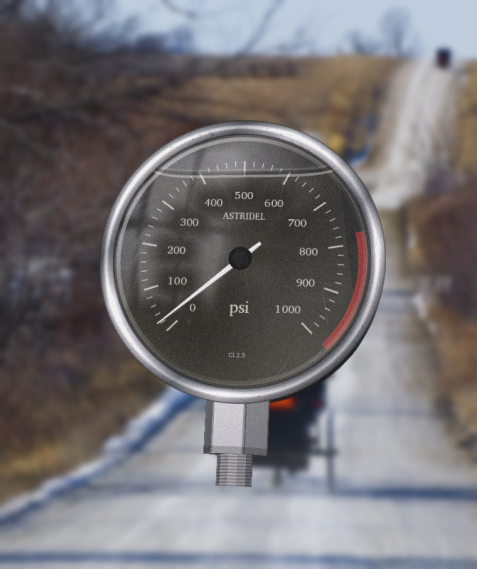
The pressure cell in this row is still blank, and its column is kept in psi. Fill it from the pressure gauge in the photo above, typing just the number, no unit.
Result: 20
